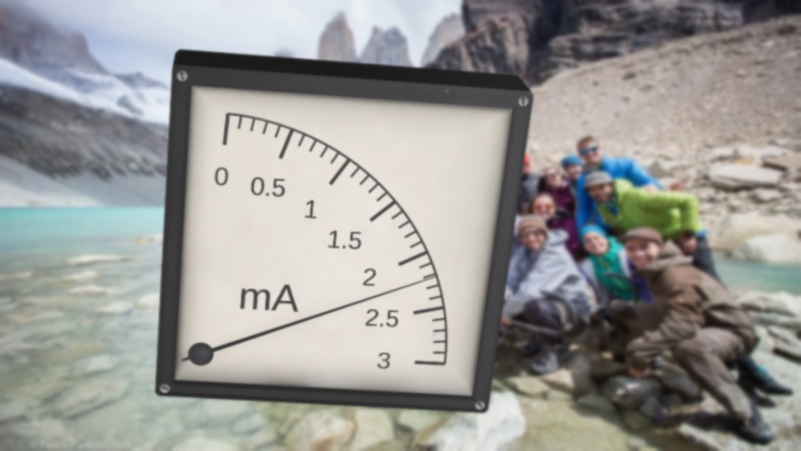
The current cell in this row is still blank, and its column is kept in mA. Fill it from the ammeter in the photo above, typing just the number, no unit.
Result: 2.2
